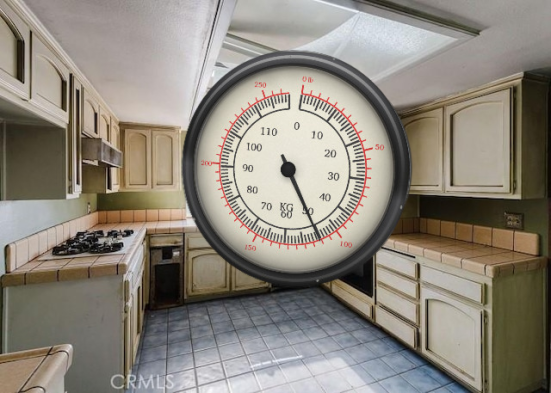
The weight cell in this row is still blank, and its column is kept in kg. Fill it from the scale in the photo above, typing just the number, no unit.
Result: 50
